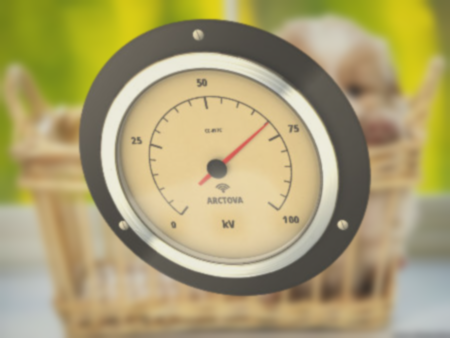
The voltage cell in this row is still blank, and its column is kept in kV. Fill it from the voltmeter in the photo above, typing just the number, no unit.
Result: 70
